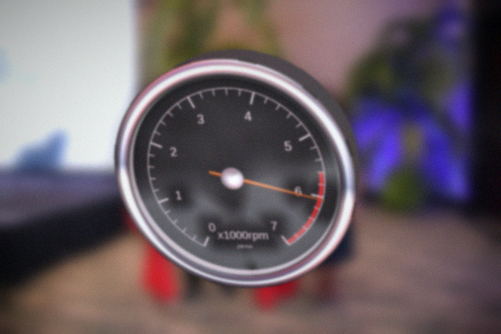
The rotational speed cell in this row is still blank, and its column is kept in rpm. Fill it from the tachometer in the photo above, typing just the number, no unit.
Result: 6000
